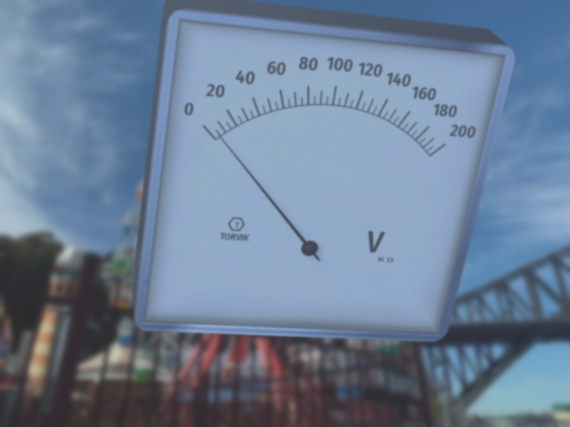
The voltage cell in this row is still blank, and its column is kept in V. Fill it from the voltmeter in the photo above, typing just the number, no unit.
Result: 5
